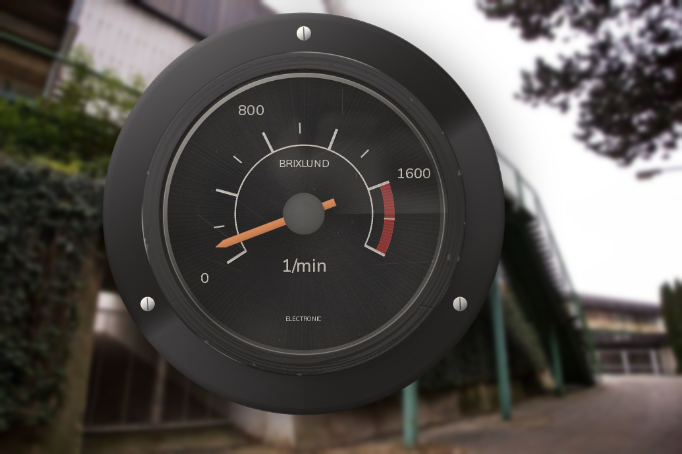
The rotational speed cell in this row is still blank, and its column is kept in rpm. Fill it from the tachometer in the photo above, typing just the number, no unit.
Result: 100
